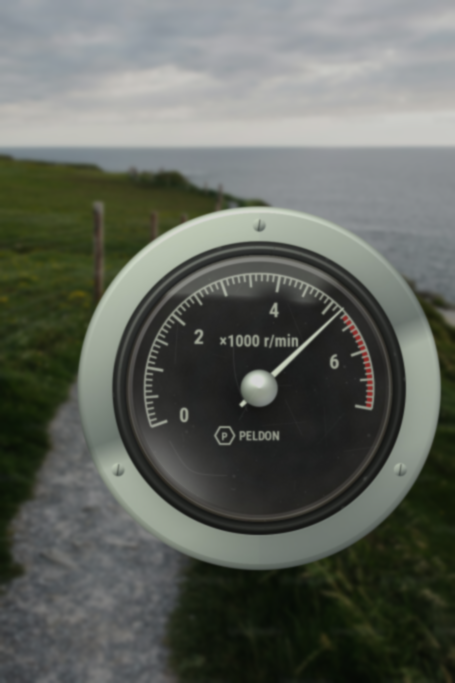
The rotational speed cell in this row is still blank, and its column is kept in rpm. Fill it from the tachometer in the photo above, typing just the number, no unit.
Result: 5200
